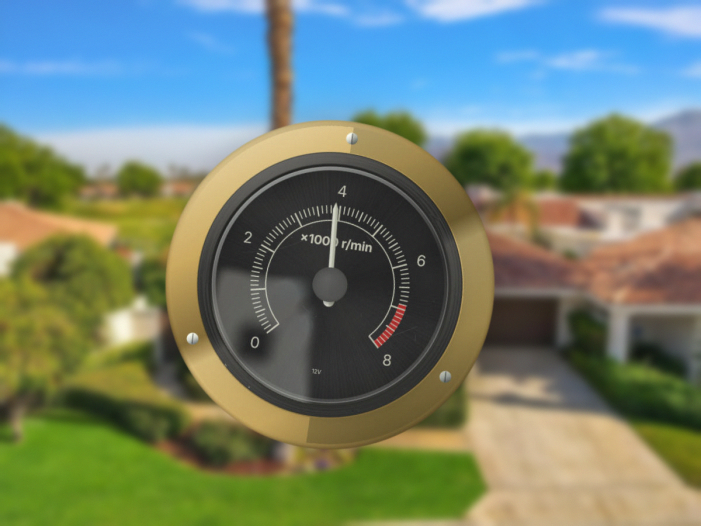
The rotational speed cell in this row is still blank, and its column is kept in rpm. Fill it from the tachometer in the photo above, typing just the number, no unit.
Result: 3900
